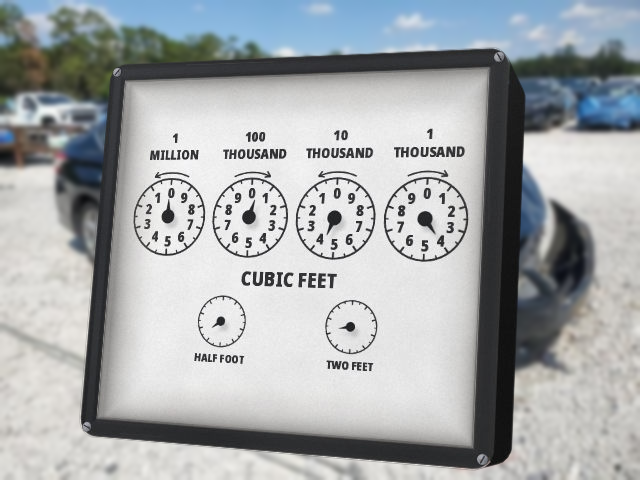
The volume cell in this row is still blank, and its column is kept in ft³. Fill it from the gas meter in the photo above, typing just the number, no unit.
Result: 4400
